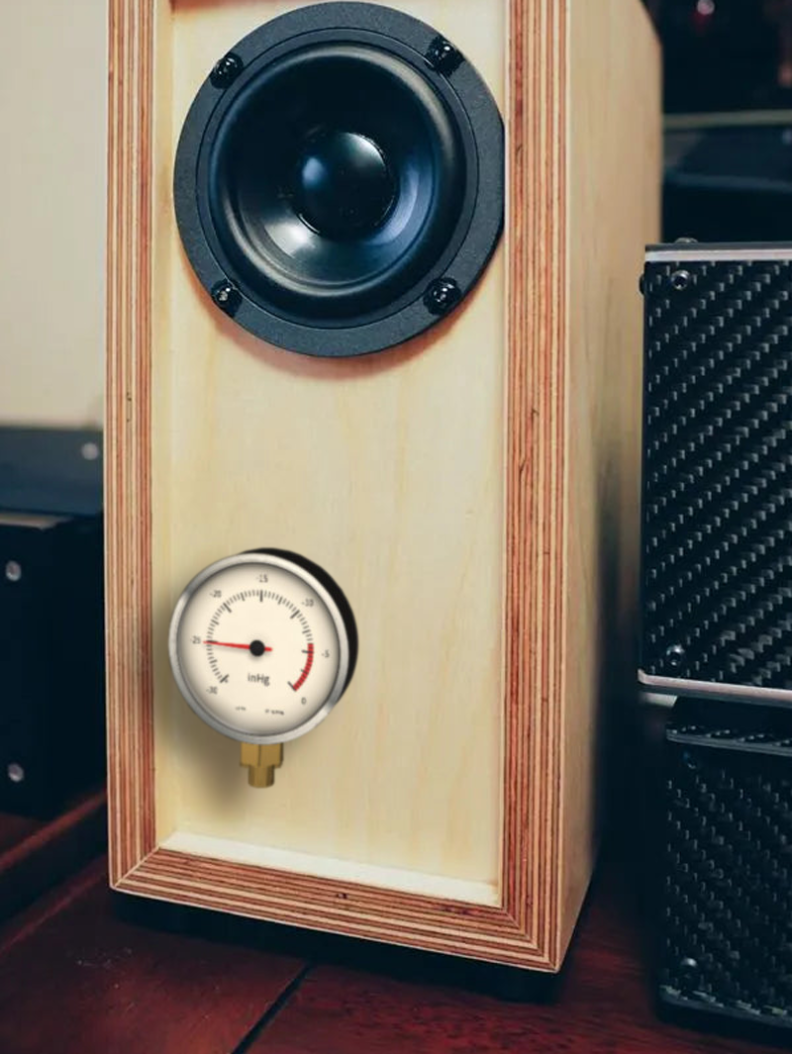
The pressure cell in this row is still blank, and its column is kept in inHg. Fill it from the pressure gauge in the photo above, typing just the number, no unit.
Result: -25
